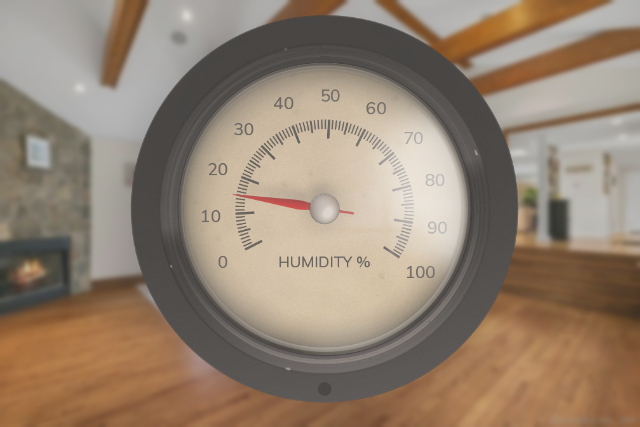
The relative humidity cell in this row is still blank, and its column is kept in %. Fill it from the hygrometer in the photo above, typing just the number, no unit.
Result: 15
